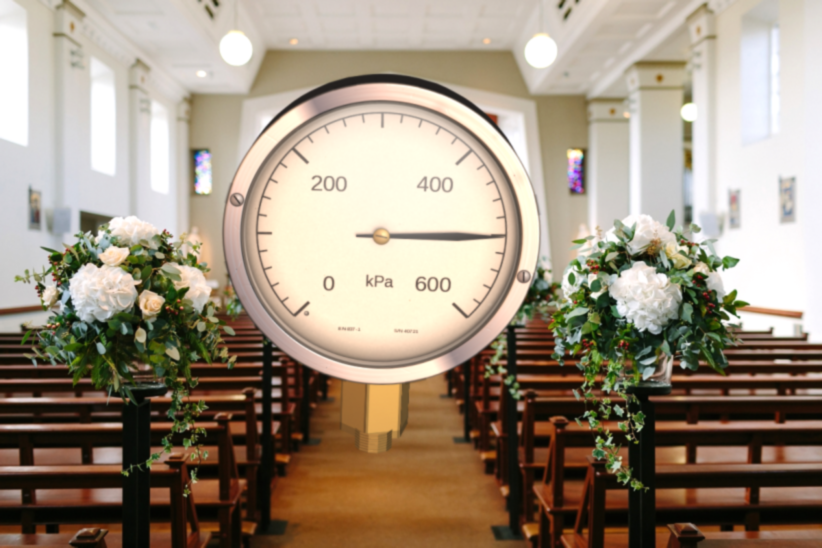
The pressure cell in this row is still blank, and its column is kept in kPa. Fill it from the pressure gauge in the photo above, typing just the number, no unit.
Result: 500
